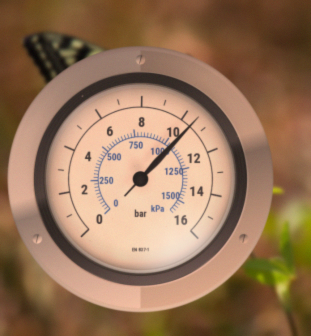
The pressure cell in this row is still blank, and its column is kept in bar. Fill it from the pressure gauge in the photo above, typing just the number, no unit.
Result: 10.5
